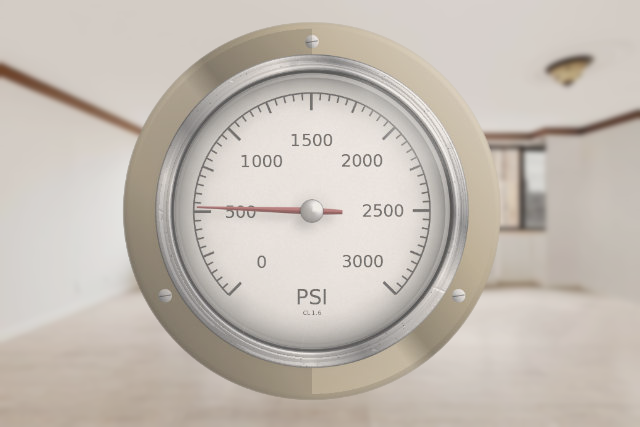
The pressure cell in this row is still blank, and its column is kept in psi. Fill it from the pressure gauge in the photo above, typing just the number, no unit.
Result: 525
